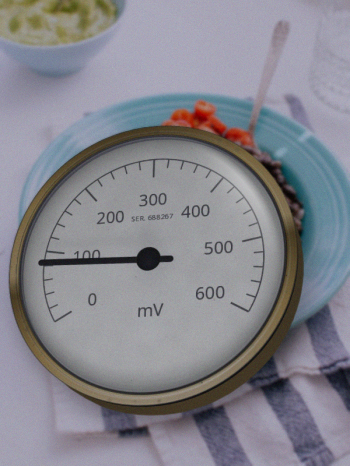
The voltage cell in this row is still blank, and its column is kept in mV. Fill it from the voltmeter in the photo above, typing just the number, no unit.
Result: 80
